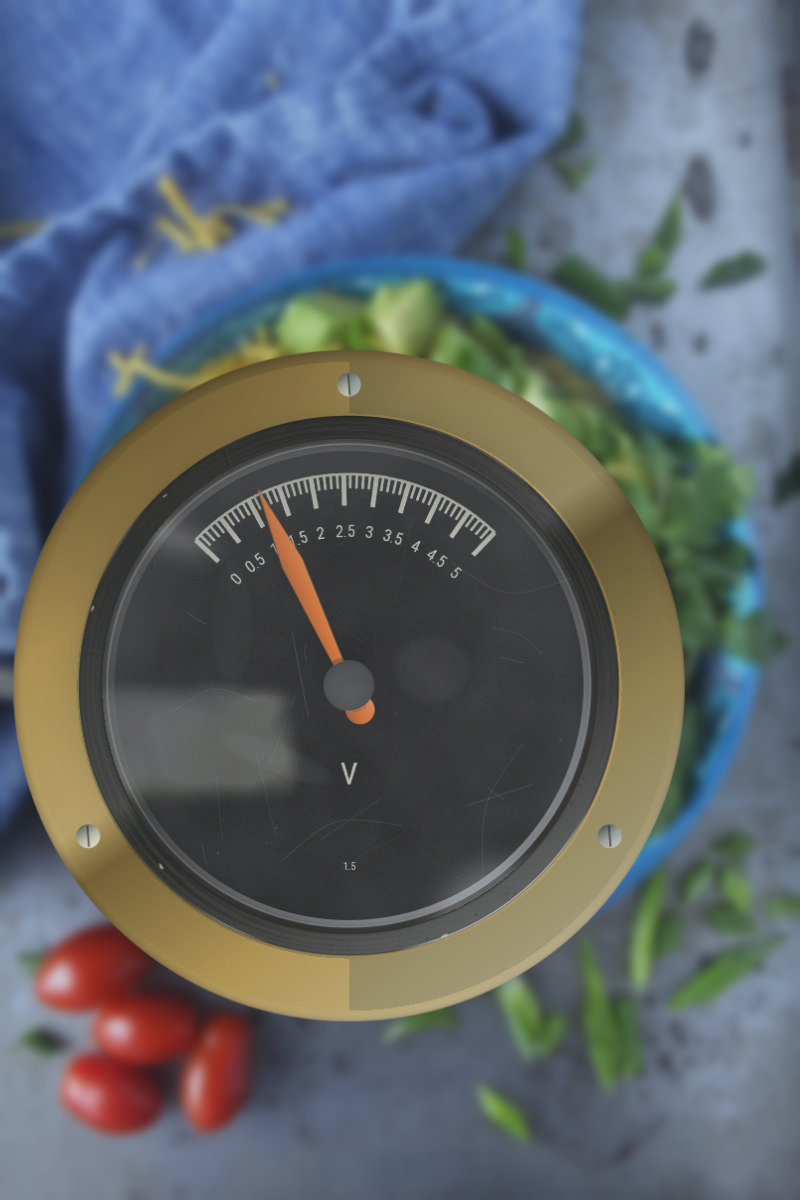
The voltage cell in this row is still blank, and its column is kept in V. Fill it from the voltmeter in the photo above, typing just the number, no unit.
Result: 1.2
